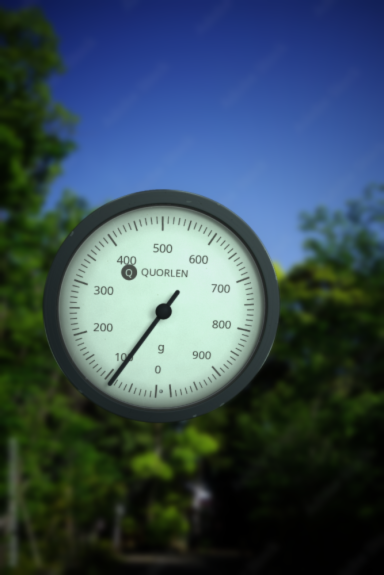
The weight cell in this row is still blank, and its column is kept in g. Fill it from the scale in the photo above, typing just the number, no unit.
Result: 90
